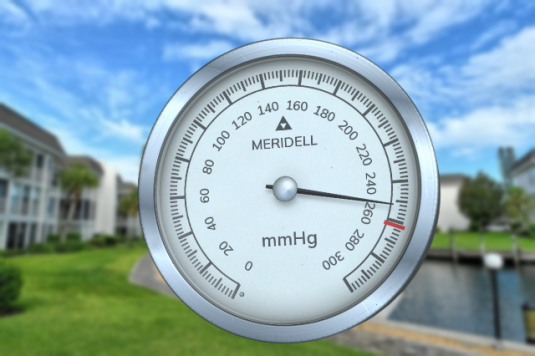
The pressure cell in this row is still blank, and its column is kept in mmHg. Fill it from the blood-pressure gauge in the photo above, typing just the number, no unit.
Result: 252
